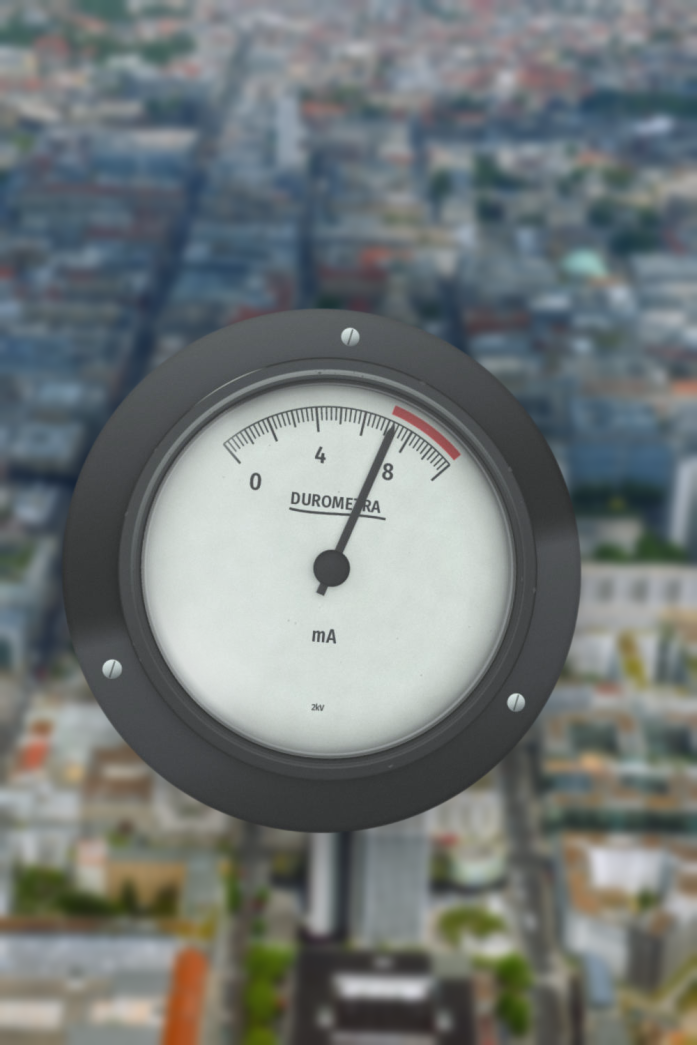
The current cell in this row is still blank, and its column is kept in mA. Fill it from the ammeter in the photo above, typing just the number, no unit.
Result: 7.2
